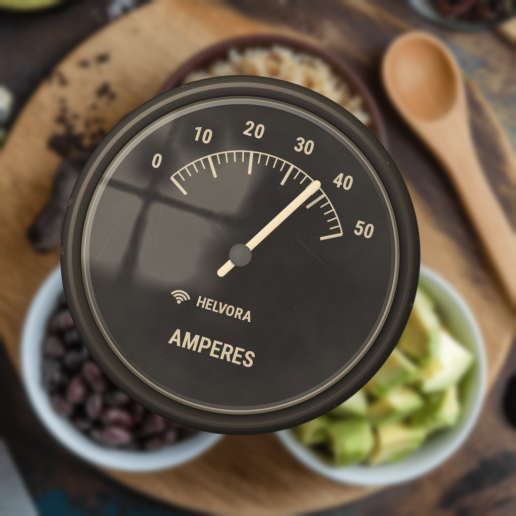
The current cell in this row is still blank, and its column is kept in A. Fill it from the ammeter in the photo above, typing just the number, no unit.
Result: 37
